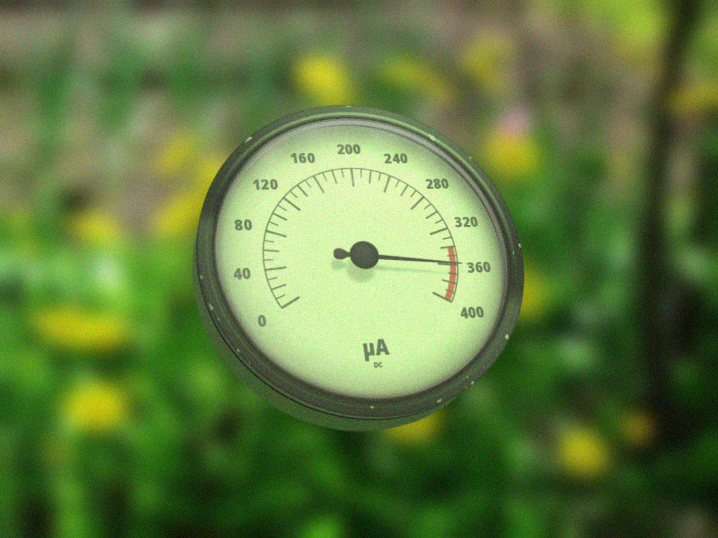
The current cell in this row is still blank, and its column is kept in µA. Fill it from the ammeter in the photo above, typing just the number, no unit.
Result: 360
